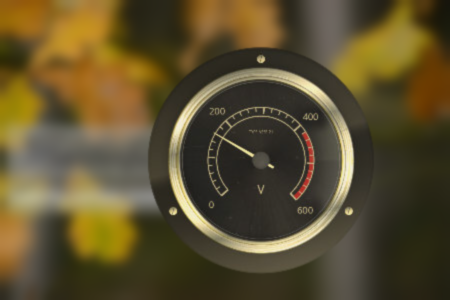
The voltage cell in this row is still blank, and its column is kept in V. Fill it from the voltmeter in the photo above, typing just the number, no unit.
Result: 160
